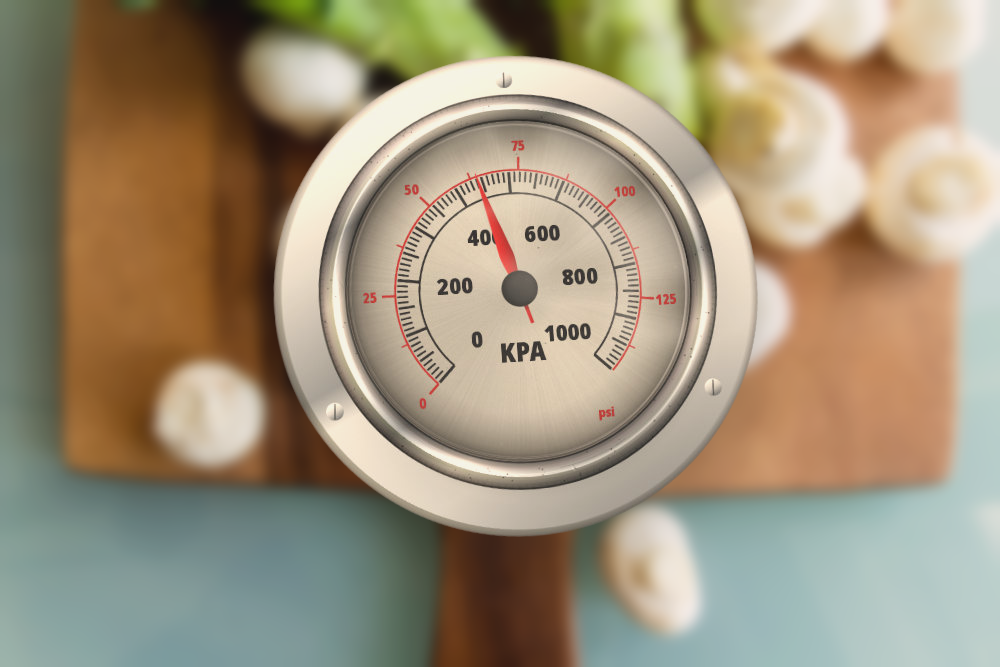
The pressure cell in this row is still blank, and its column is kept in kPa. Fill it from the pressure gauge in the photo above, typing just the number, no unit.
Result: 440
